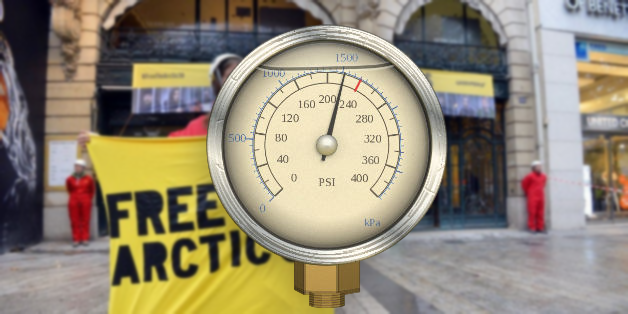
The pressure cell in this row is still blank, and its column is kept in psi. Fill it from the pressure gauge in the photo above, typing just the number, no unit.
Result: 220
